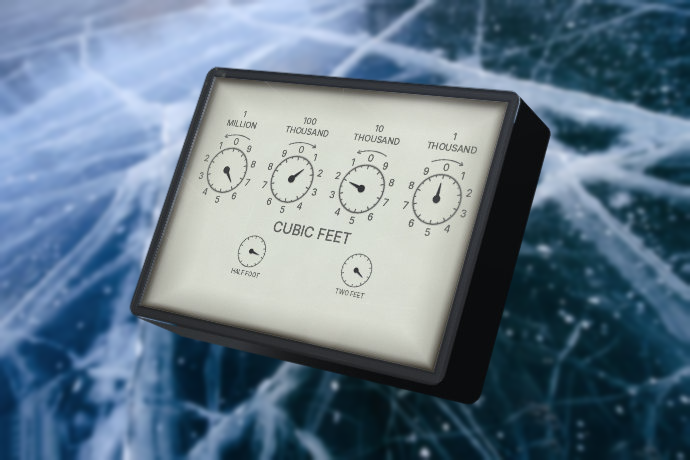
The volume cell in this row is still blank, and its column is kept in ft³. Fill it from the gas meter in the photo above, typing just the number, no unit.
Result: 612000
